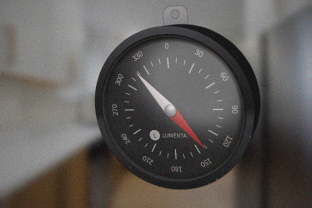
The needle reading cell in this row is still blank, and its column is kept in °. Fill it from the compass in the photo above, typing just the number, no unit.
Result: 140
